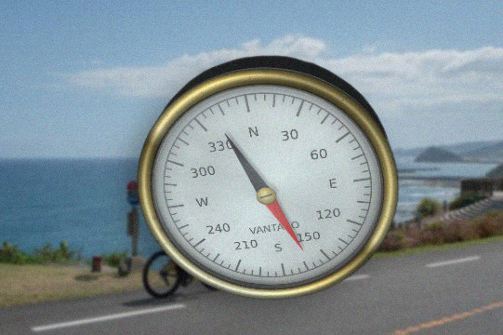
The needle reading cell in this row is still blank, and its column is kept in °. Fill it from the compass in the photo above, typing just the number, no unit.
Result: 160
